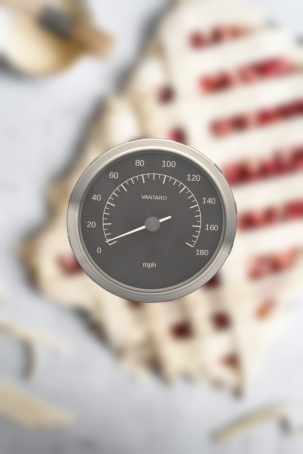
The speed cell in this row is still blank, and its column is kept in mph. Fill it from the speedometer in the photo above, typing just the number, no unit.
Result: 5
